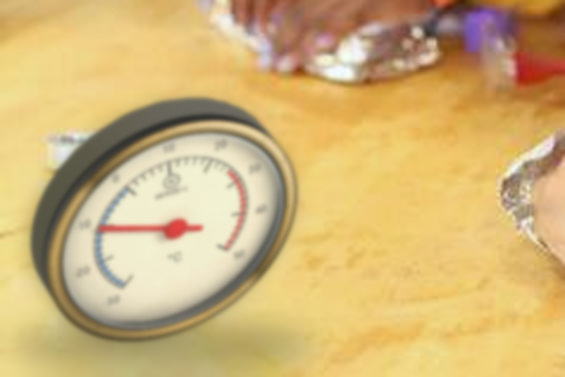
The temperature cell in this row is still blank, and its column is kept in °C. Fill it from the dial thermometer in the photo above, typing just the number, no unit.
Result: -10
